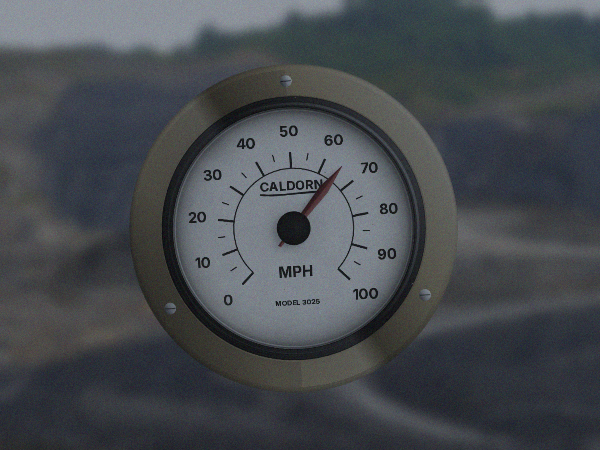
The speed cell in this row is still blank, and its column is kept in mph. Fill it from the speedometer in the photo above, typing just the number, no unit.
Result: 65
